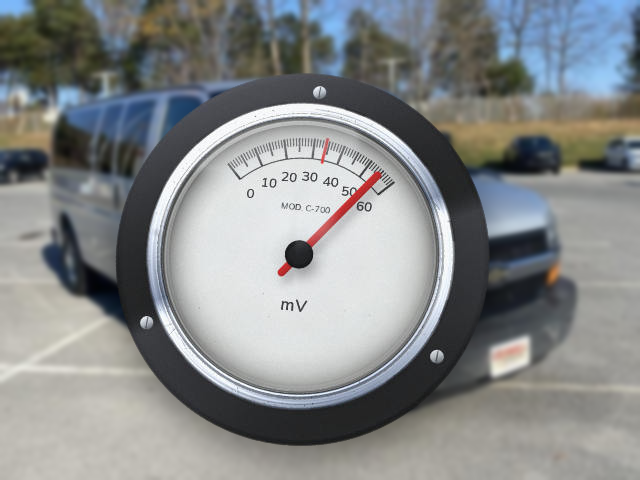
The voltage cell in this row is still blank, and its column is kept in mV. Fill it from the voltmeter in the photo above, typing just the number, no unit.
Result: 55
